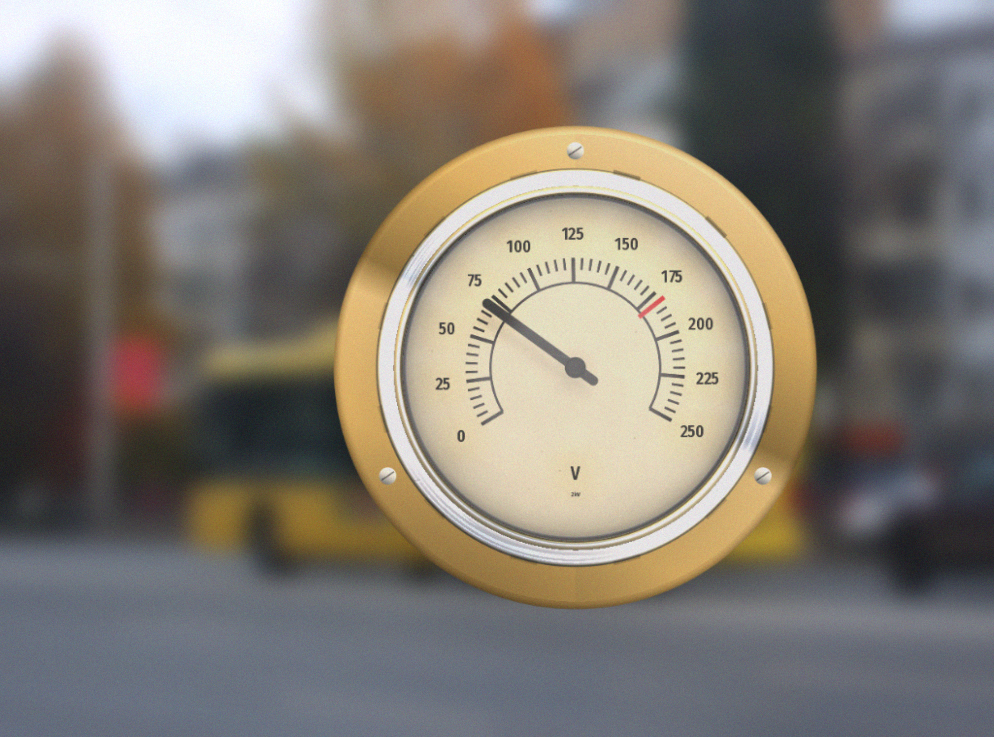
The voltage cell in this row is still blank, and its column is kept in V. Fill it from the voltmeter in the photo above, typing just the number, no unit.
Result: 70
